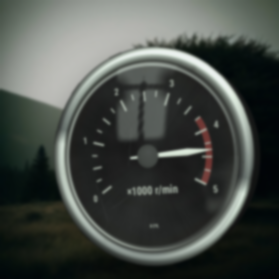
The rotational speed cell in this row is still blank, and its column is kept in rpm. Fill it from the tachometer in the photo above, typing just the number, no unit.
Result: 4375
